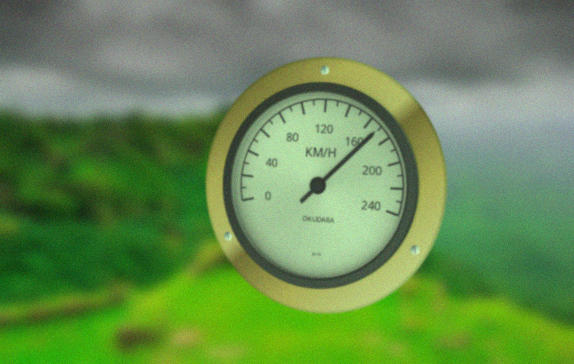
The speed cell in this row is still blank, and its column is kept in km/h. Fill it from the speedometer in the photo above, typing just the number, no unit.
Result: 170
